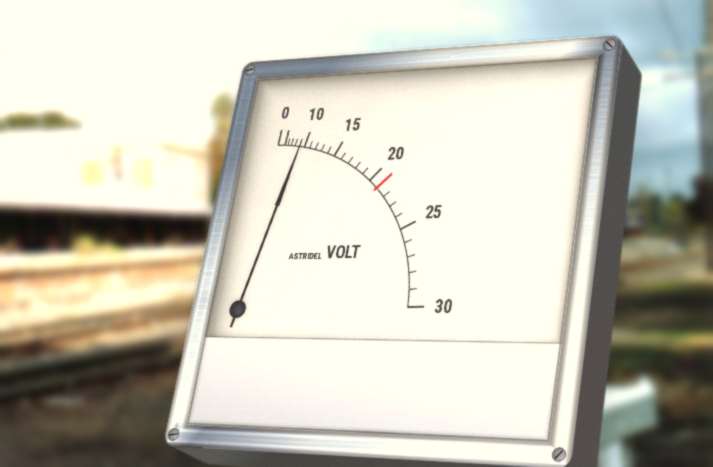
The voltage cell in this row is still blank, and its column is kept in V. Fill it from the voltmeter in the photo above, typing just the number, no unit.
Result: 10
